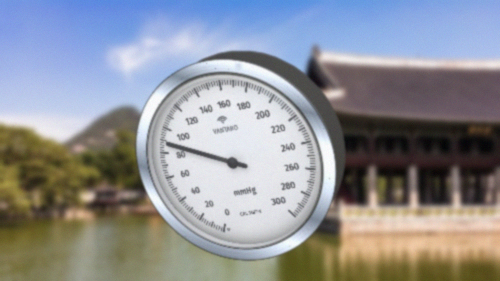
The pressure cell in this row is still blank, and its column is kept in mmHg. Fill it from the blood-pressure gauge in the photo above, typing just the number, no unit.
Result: 90
